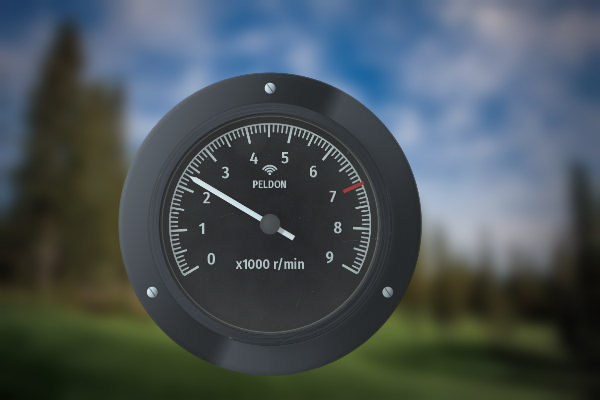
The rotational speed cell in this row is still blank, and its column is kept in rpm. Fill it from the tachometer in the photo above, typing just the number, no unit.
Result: 2300
